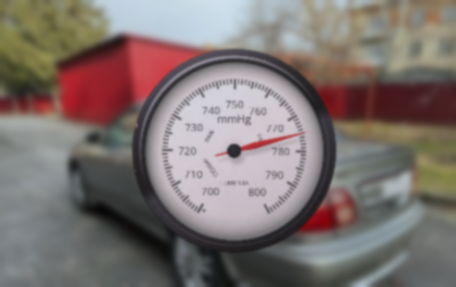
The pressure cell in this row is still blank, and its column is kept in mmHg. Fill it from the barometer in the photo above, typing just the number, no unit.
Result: 775
